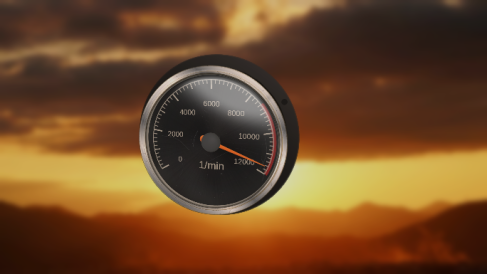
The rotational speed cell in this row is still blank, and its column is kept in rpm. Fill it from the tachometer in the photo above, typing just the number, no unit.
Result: 11600
